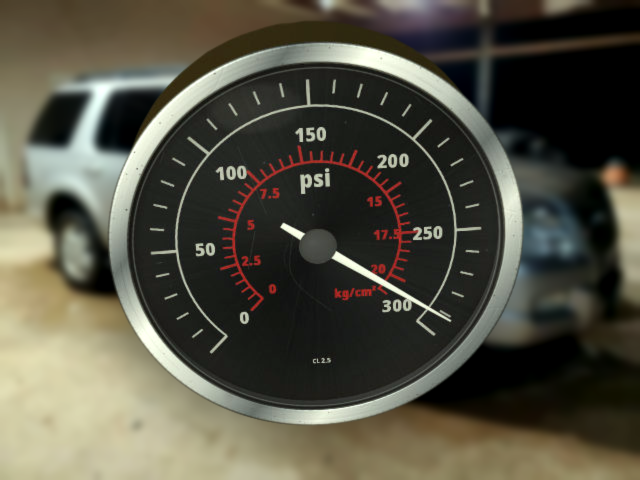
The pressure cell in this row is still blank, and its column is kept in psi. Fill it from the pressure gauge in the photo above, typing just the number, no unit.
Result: 290
